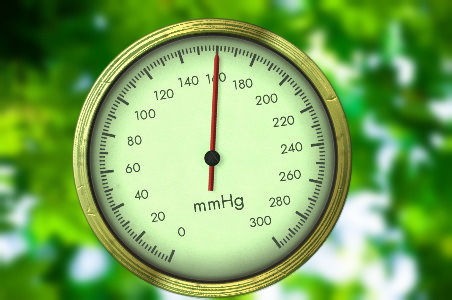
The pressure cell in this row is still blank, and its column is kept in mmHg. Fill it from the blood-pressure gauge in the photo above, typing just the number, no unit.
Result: 160
